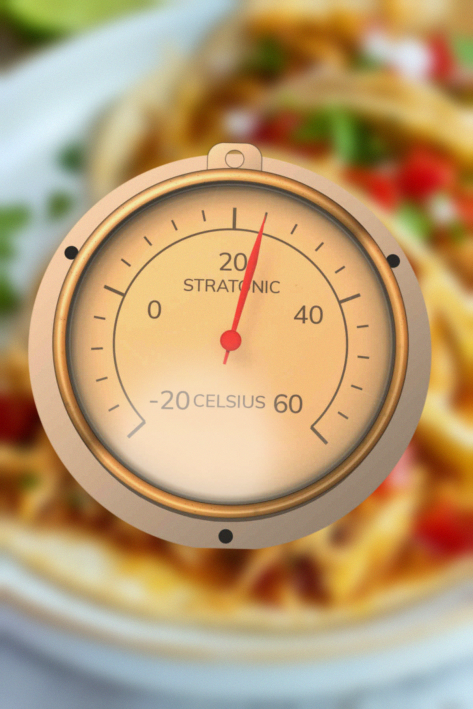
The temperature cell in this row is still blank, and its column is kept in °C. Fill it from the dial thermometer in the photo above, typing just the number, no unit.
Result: 24
